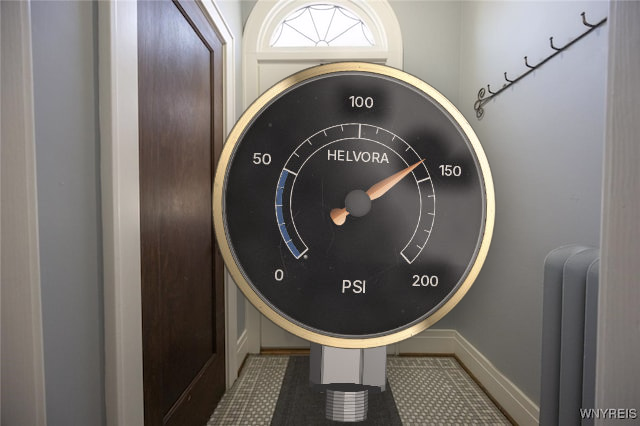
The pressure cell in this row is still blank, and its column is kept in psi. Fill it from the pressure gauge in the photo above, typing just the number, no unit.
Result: 140
